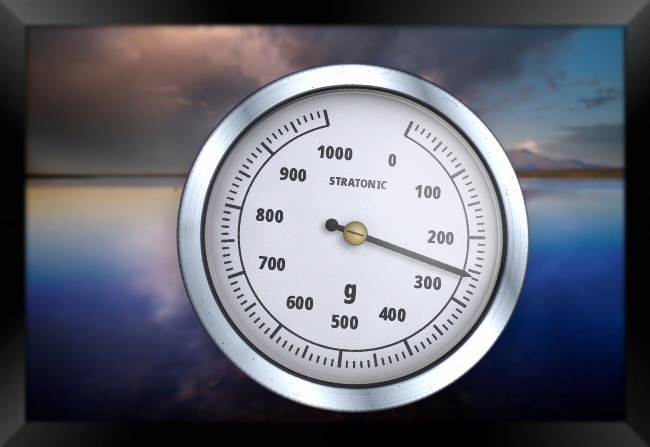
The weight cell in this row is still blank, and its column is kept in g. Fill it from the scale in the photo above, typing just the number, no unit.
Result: 260
